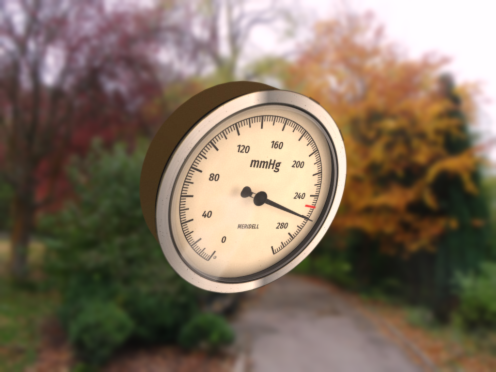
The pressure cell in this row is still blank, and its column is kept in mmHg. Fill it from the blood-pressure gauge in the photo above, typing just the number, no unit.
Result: 260
